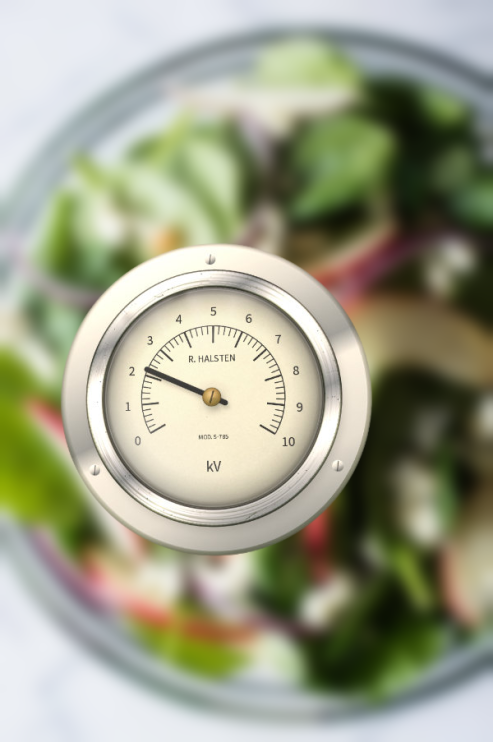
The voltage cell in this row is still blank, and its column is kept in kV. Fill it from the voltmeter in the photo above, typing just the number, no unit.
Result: 2.2
